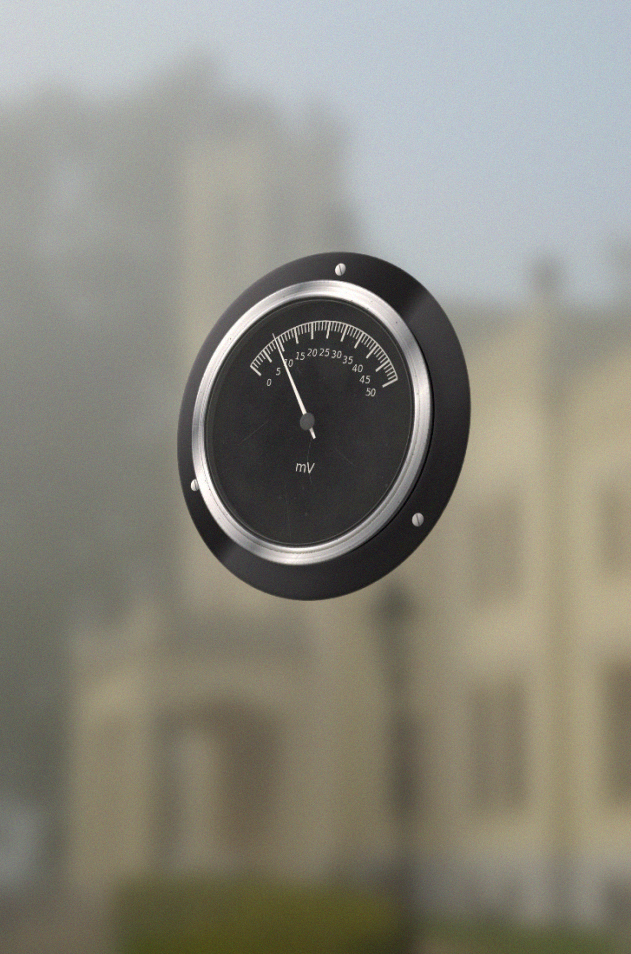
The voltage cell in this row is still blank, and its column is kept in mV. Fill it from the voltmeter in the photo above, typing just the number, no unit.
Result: 10
